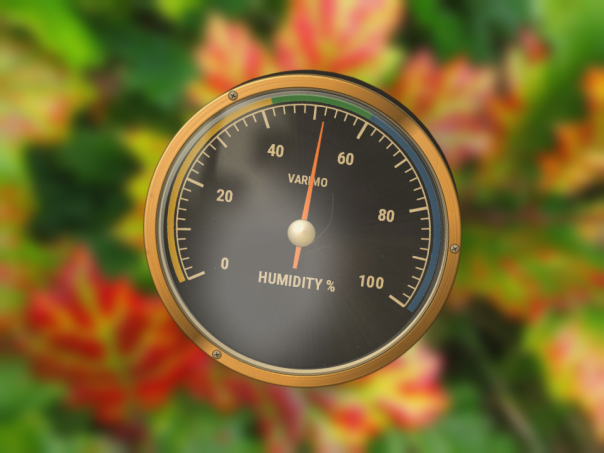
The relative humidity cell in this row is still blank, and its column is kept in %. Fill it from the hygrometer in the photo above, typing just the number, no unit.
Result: 52
